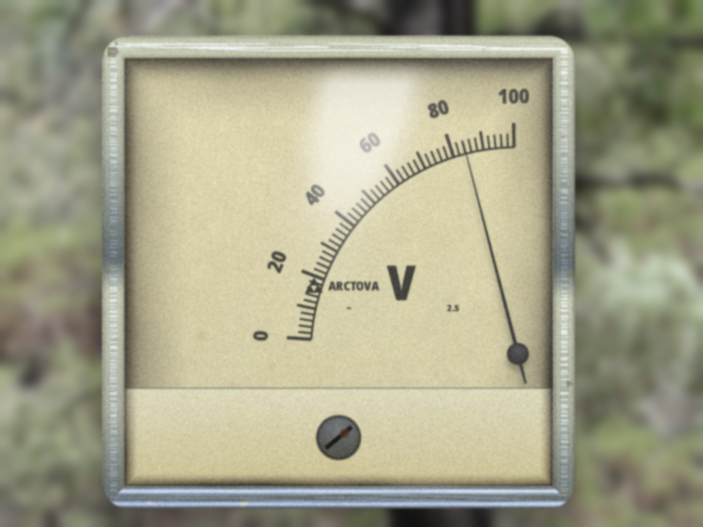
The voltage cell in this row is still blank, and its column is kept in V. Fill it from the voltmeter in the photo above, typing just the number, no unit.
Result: 84
